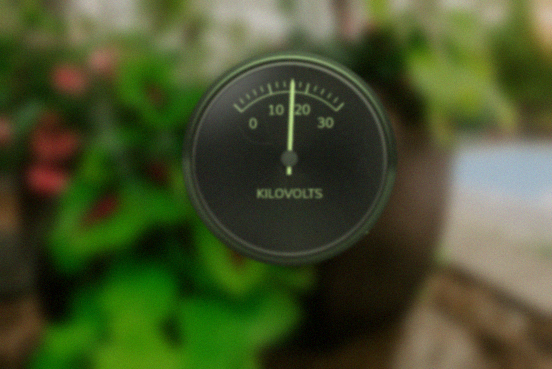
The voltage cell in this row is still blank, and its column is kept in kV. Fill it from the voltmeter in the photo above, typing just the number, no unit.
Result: 16
